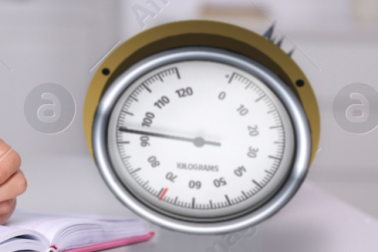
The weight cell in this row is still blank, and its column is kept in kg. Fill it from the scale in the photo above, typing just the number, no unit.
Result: 95
